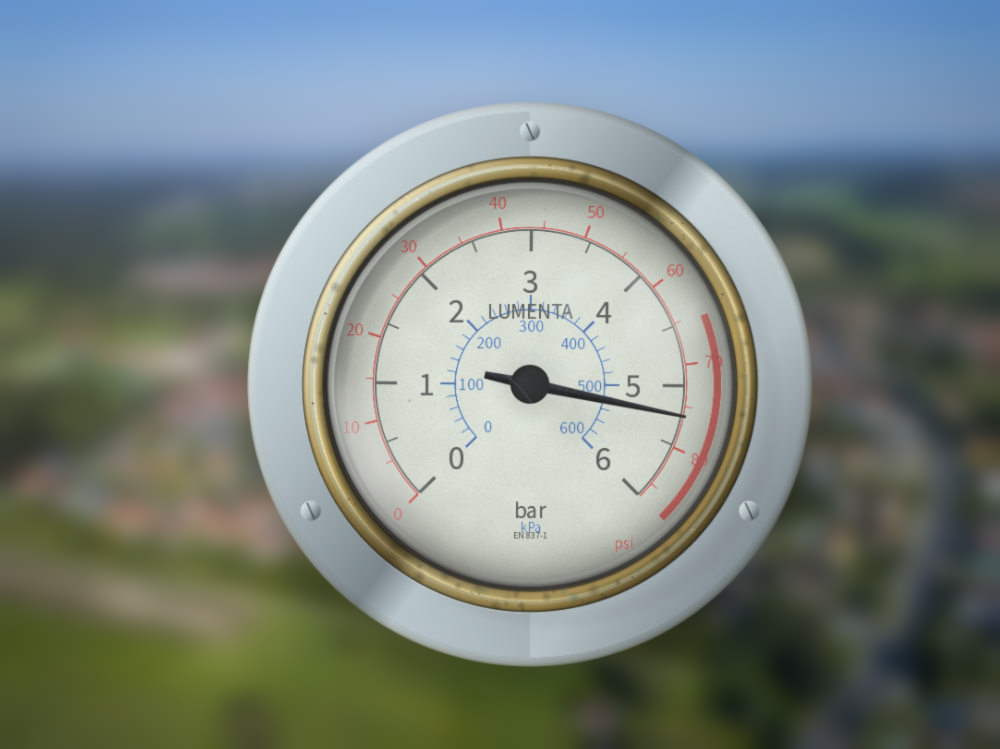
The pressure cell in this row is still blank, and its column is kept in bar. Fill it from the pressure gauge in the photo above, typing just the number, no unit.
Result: 5.25
